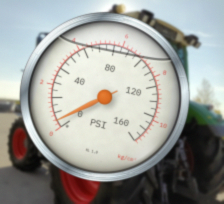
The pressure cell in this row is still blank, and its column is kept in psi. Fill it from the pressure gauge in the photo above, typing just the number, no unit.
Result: 5
